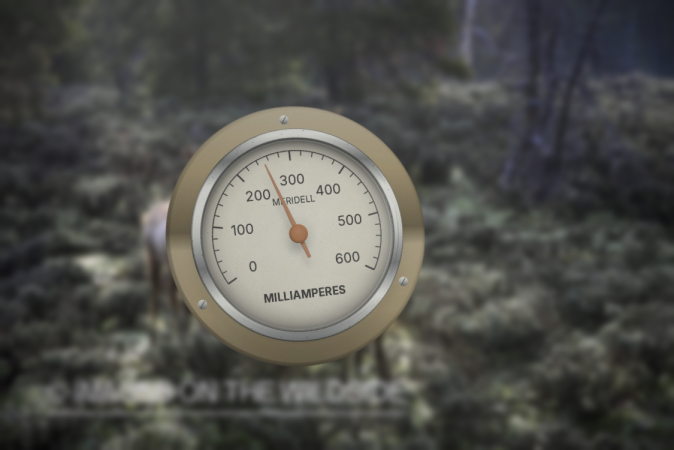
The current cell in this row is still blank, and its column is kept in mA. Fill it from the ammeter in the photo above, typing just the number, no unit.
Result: 250
